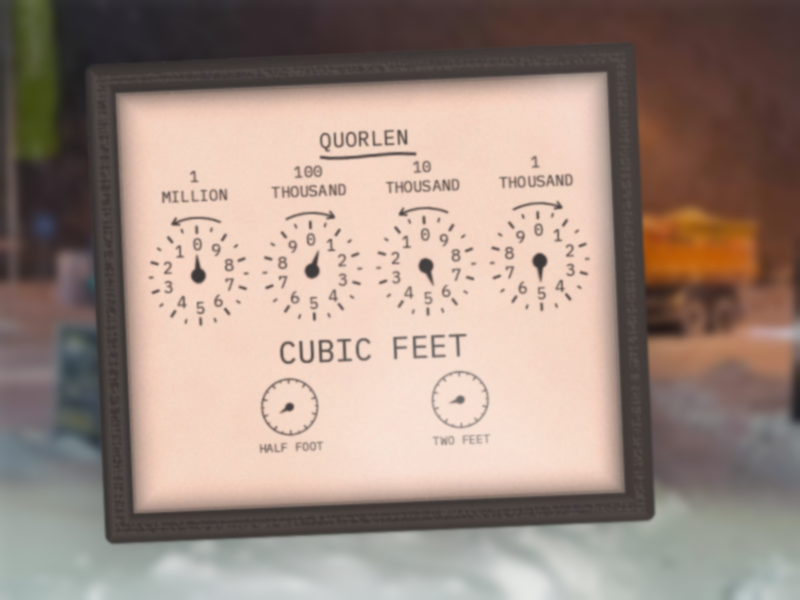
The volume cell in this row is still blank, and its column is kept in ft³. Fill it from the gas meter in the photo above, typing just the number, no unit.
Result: 5500
